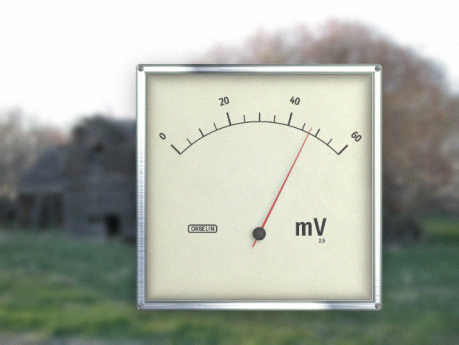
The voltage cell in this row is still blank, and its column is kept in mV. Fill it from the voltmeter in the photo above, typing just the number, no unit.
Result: 47.5
